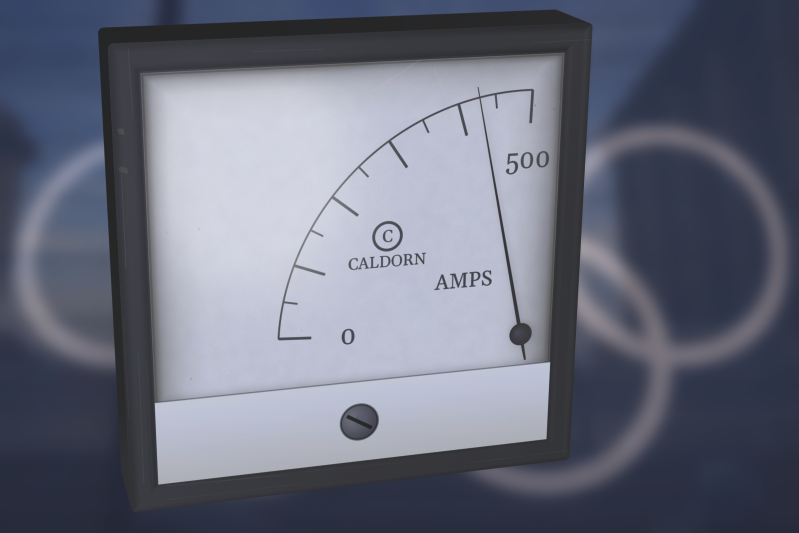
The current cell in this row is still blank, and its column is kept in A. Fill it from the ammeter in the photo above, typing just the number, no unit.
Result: 425
